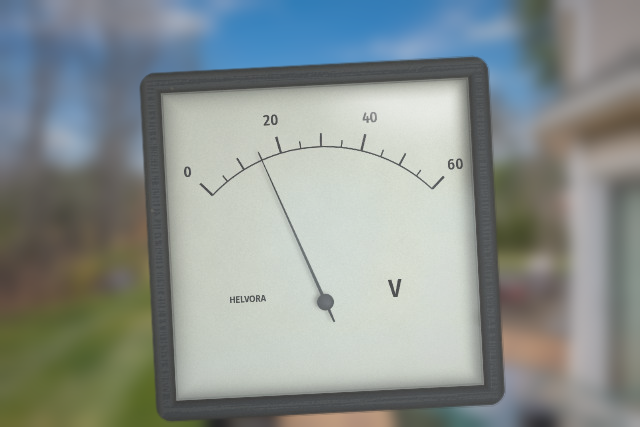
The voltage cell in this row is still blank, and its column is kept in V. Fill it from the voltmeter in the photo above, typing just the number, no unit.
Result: 15
